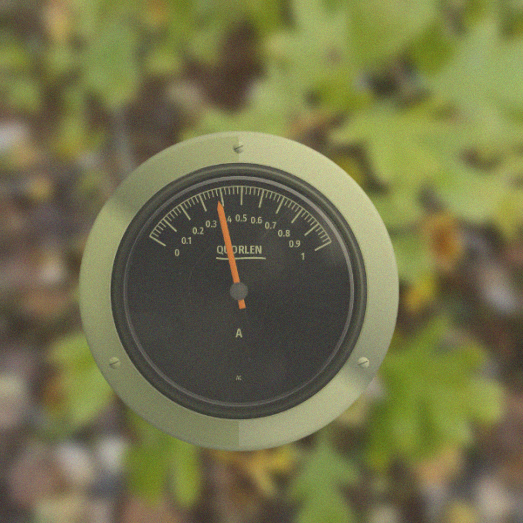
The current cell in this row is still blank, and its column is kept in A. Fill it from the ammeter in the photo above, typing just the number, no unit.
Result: 0.38
